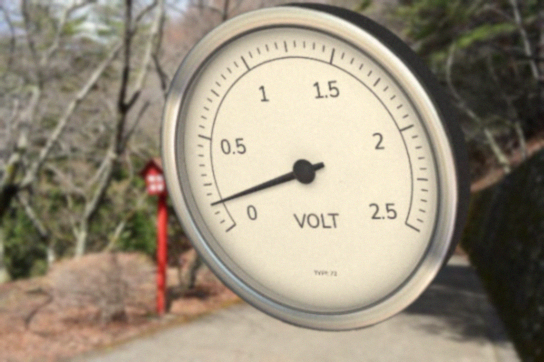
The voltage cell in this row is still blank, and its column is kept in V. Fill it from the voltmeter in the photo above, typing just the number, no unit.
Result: 0.15
